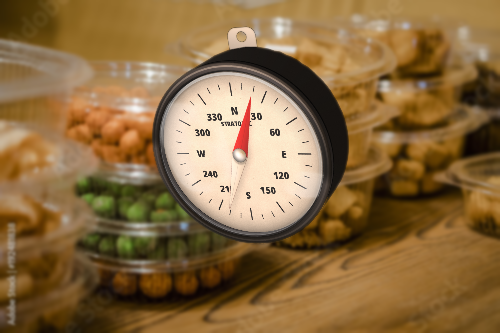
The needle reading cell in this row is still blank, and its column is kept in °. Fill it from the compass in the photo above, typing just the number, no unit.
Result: 20
